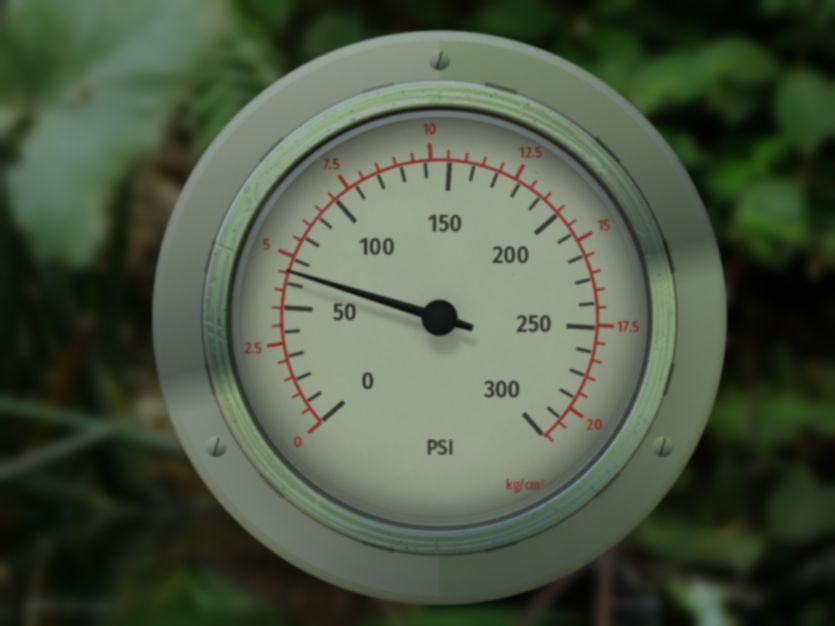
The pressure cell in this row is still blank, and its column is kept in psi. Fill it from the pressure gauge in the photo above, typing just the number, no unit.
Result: 65
